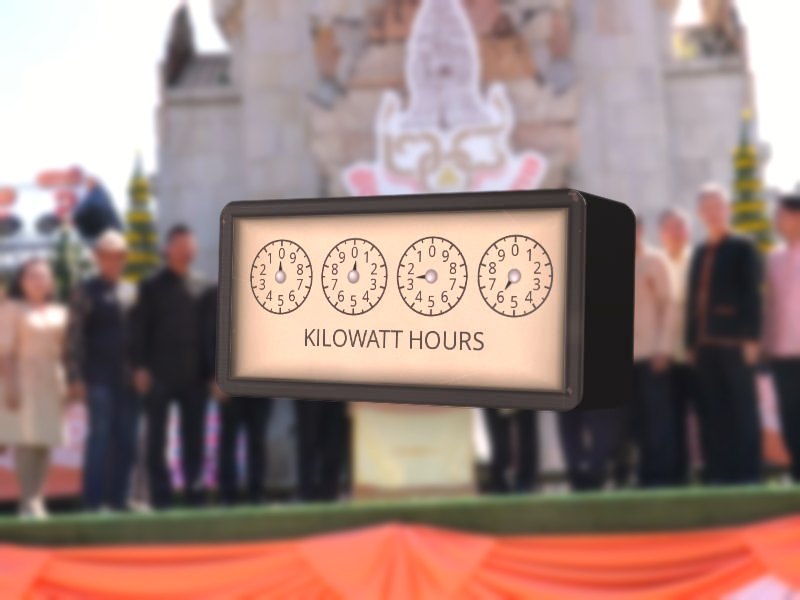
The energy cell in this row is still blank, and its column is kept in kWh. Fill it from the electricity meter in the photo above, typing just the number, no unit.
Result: 26
